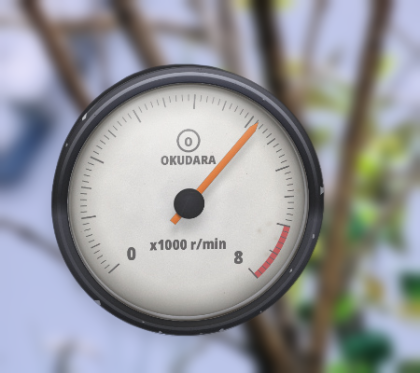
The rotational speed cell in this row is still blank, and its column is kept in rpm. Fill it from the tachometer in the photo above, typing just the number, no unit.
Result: 5100
